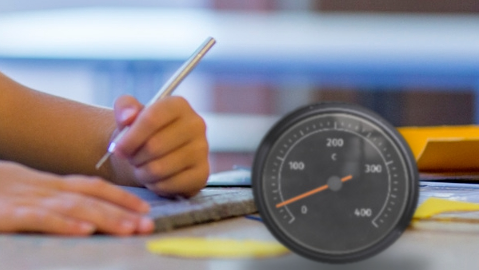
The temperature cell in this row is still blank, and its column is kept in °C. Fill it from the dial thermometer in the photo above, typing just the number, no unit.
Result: 30
